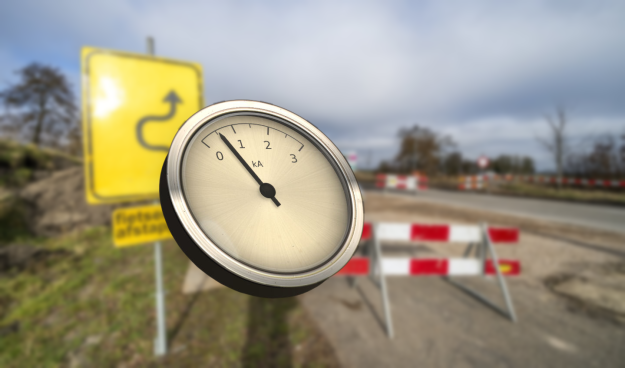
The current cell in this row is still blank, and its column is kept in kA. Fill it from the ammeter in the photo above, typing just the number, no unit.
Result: 0.5
